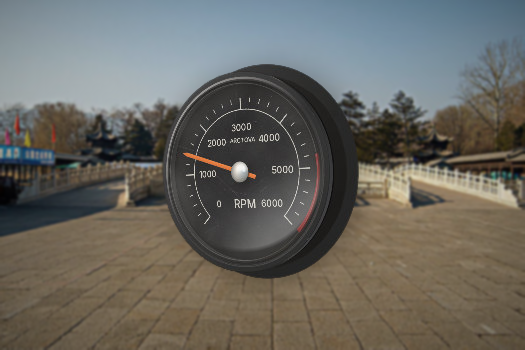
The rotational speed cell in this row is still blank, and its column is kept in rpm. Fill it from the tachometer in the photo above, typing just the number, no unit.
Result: 1400
